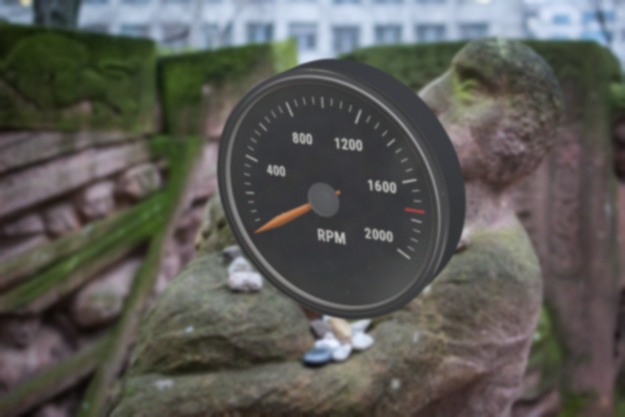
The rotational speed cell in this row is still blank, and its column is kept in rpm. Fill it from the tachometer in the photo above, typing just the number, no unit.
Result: 0
